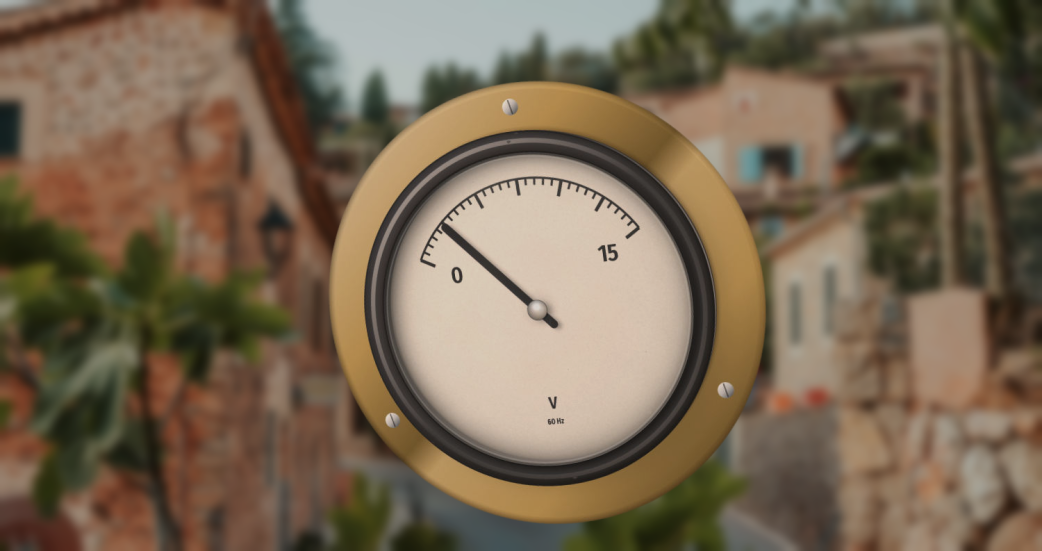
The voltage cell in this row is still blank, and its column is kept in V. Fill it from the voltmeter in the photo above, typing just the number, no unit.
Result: 2.5
